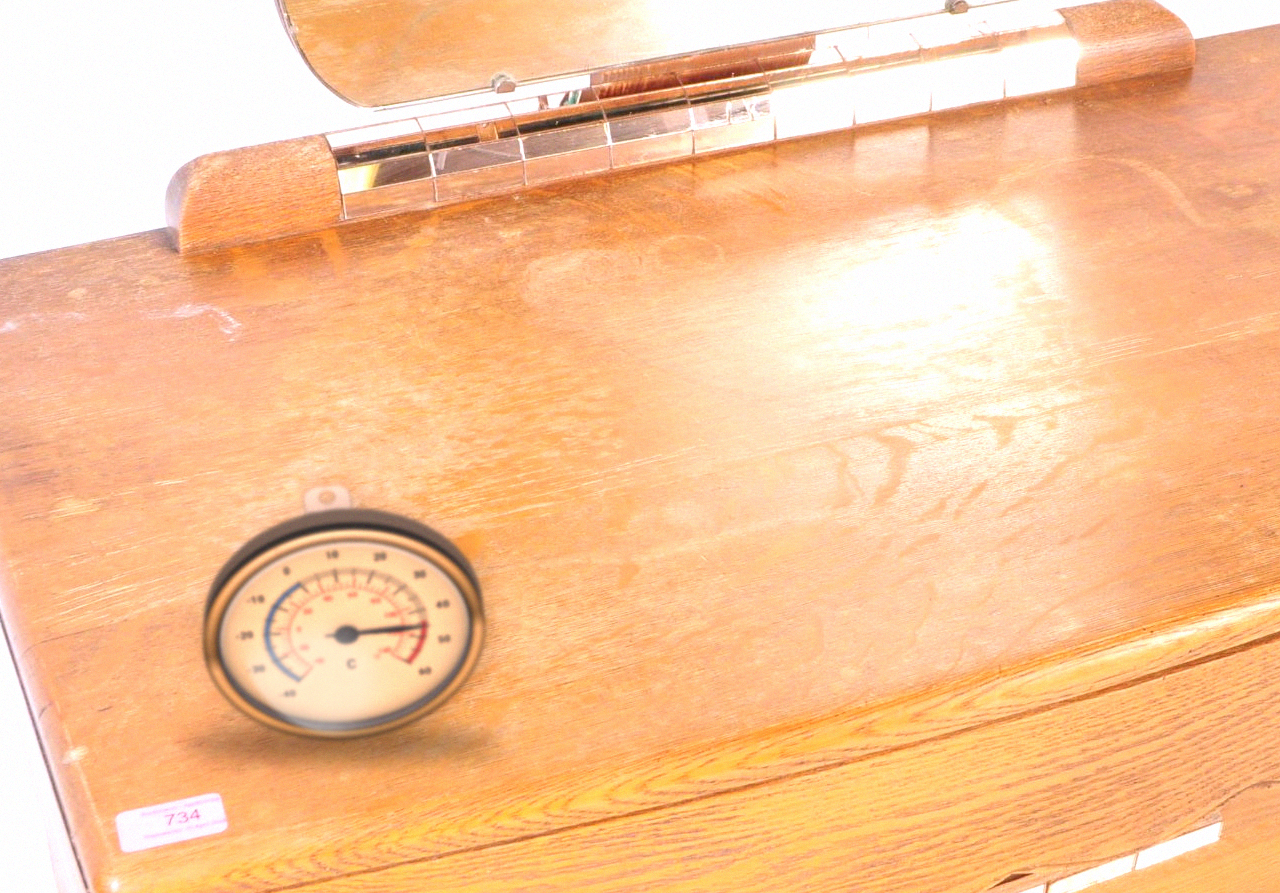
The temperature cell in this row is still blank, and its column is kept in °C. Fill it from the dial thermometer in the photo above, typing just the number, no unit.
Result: 45
